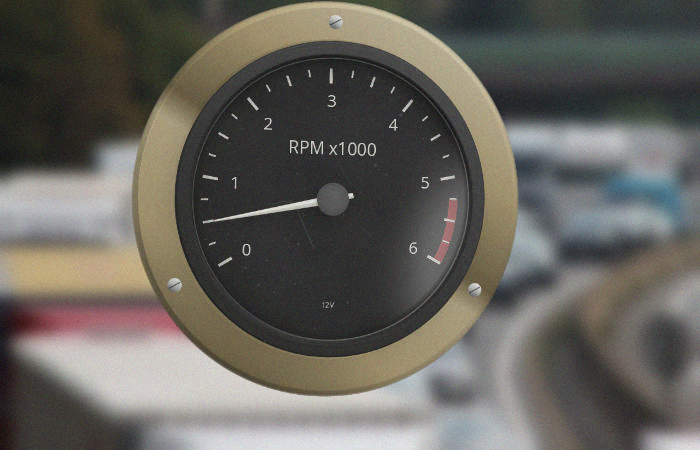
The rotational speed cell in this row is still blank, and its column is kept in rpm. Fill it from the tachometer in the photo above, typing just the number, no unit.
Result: 500
